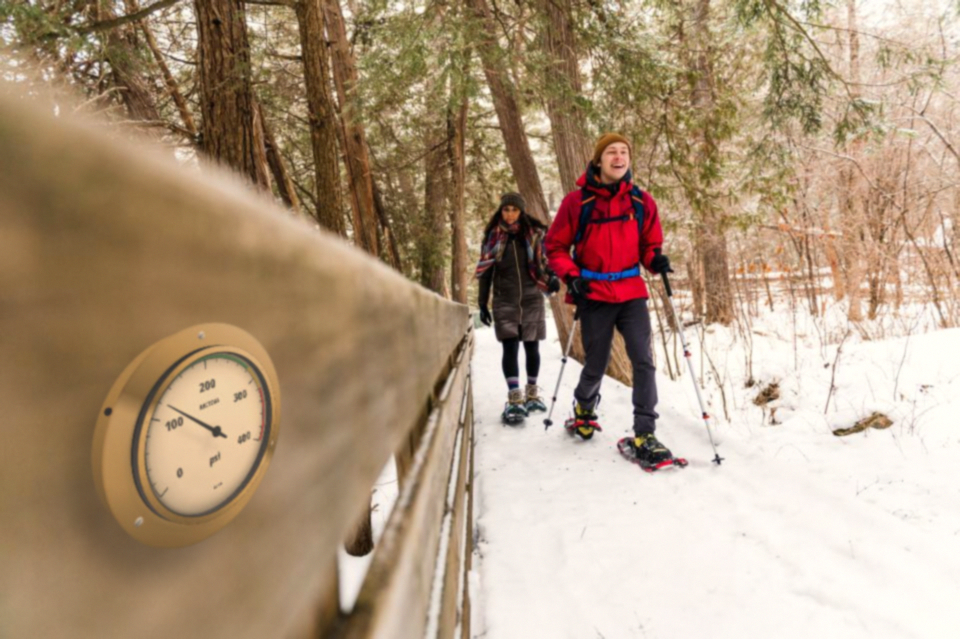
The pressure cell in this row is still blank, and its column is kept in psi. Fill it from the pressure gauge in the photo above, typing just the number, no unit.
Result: 120
